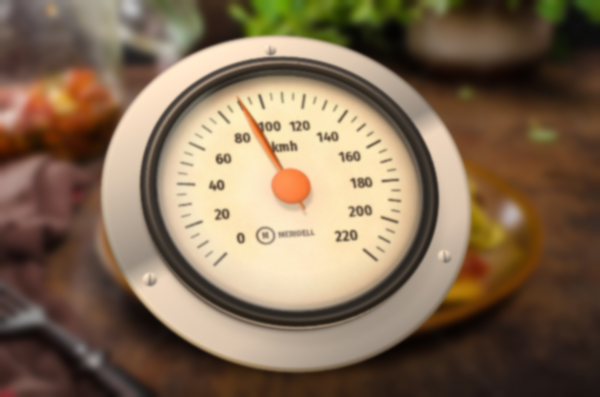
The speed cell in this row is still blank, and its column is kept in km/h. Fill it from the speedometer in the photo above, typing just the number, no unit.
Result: 90
